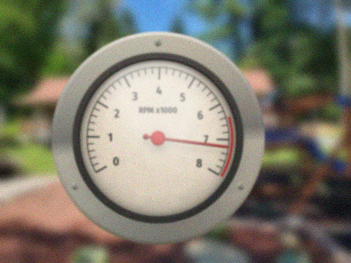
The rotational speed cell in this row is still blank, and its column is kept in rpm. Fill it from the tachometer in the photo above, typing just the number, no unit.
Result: 7200
